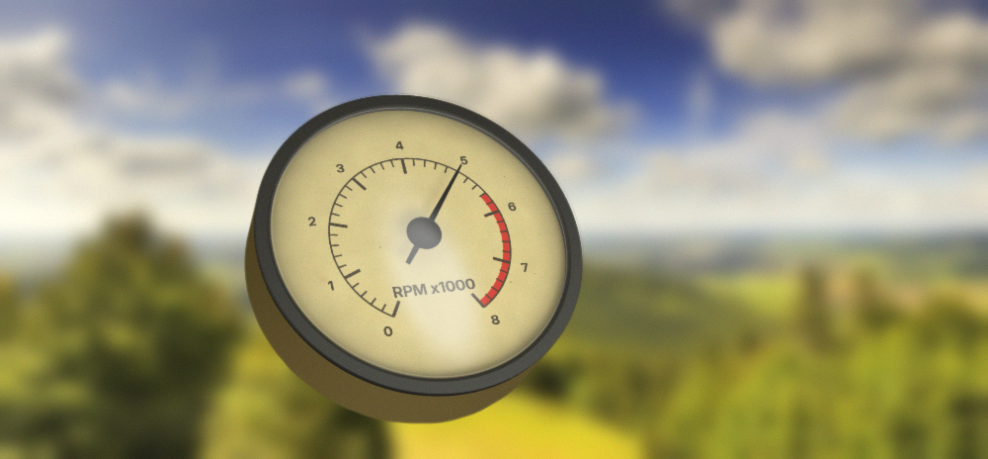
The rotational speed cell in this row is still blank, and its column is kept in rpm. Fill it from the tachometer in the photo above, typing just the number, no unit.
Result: 5000
